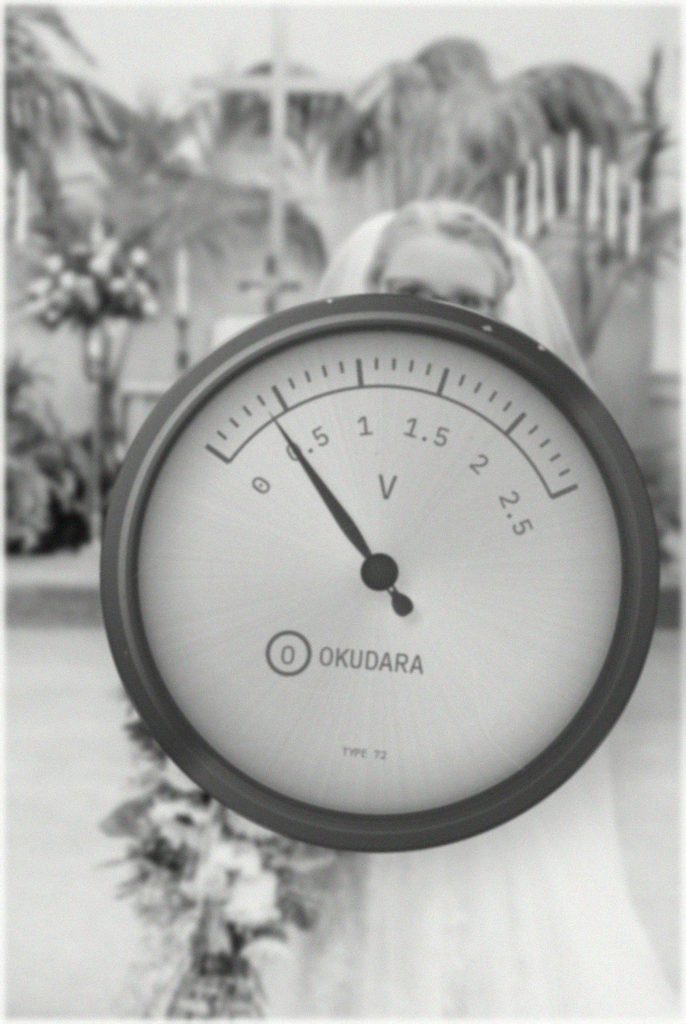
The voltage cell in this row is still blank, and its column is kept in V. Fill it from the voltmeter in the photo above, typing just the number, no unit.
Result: 0.4
